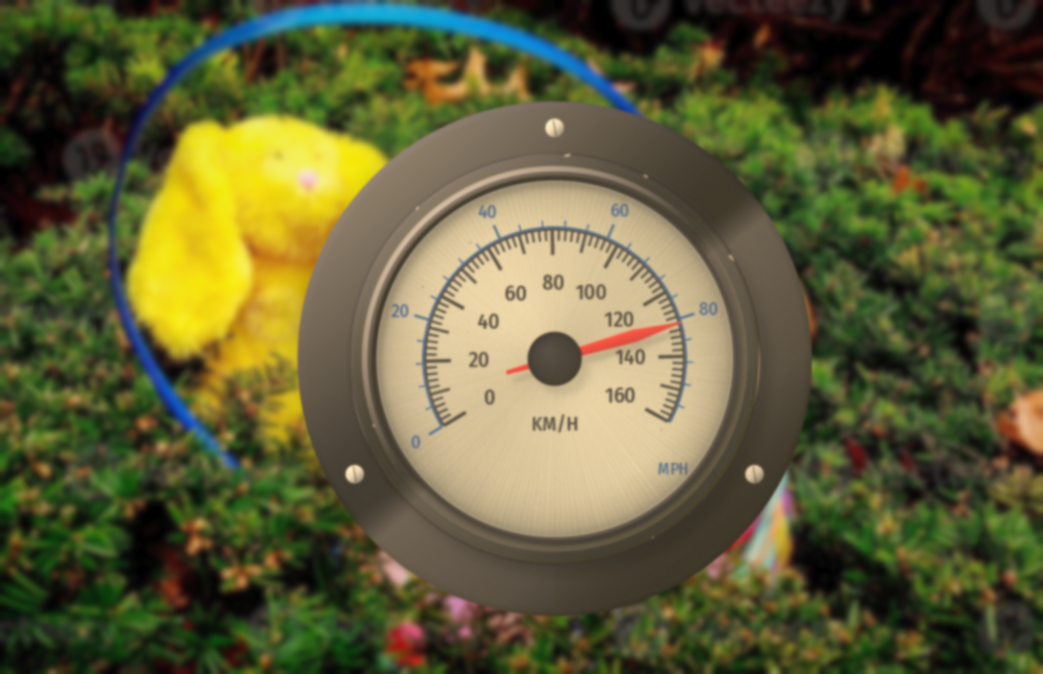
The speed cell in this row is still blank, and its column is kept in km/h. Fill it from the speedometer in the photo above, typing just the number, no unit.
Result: 130
